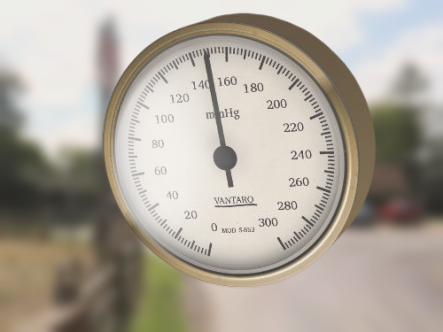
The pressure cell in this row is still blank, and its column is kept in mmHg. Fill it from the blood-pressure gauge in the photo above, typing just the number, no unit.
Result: 150
